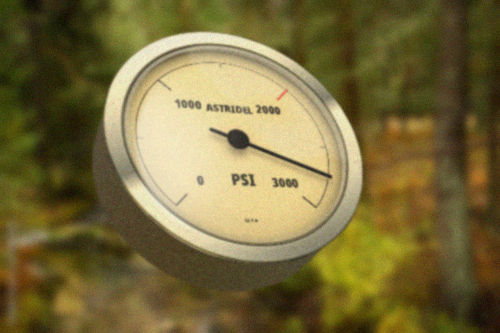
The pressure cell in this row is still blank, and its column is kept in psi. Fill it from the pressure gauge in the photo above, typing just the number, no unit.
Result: 2750
